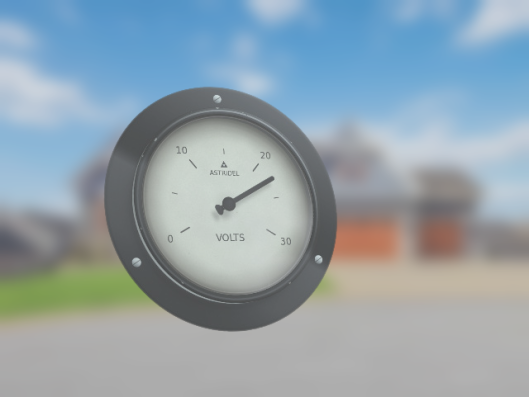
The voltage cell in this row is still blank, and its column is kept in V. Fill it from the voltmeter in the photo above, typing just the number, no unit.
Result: 22.5
